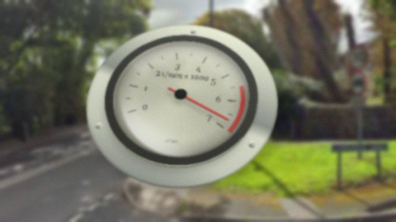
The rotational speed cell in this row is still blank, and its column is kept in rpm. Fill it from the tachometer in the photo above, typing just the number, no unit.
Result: 6750
